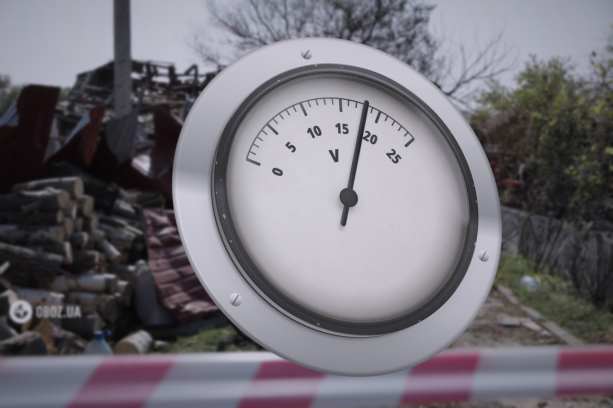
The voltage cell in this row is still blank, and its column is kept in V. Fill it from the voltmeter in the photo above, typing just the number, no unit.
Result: 18
